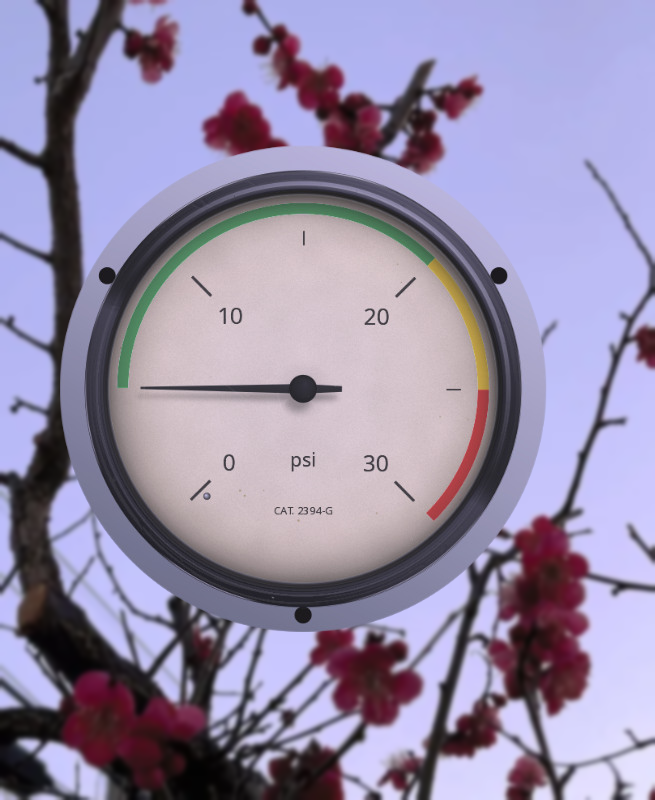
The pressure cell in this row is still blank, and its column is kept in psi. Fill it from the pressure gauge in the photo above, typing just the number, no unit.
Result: 5
